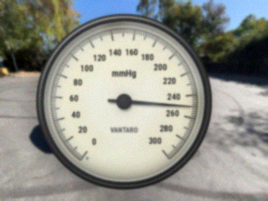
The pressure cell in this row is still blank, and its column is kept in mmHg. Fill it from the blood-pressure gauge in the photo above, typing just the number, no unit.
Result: 250
